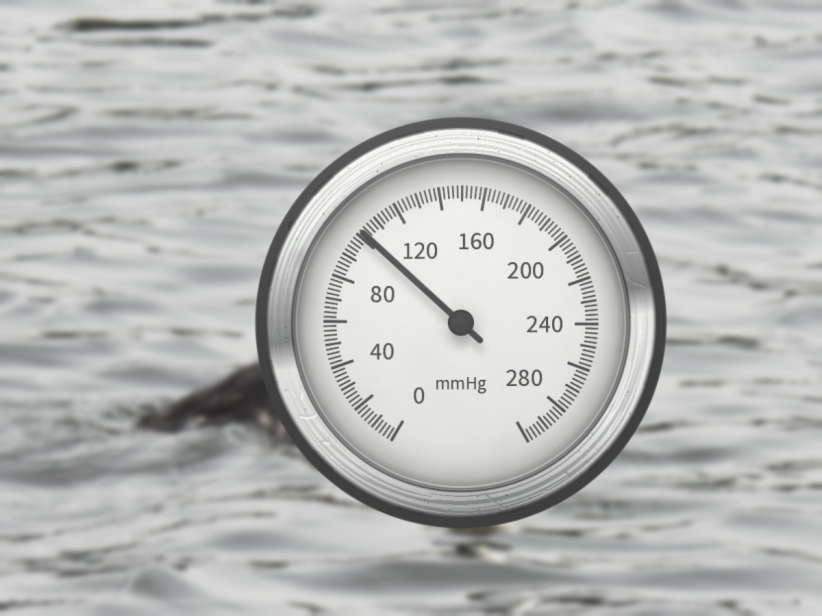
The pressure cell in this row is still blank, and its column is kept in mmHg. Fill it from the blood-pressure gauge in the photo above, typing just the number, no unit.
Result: 102
